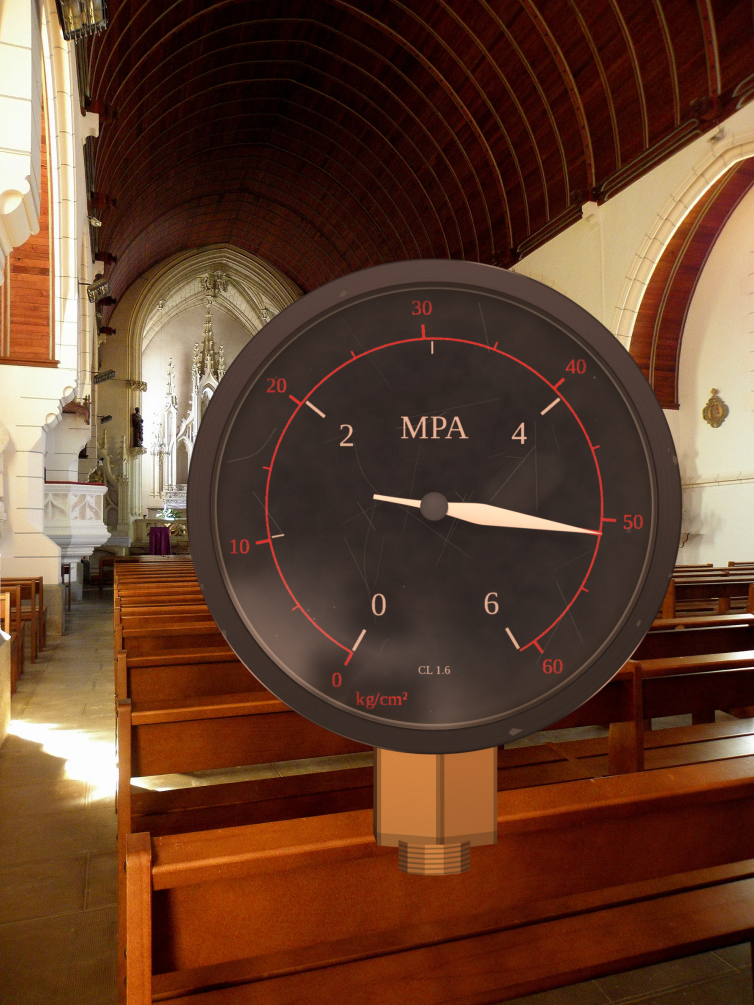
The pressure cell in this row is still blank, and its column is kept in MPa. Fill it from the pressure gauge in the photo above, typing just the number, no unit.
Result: 5
